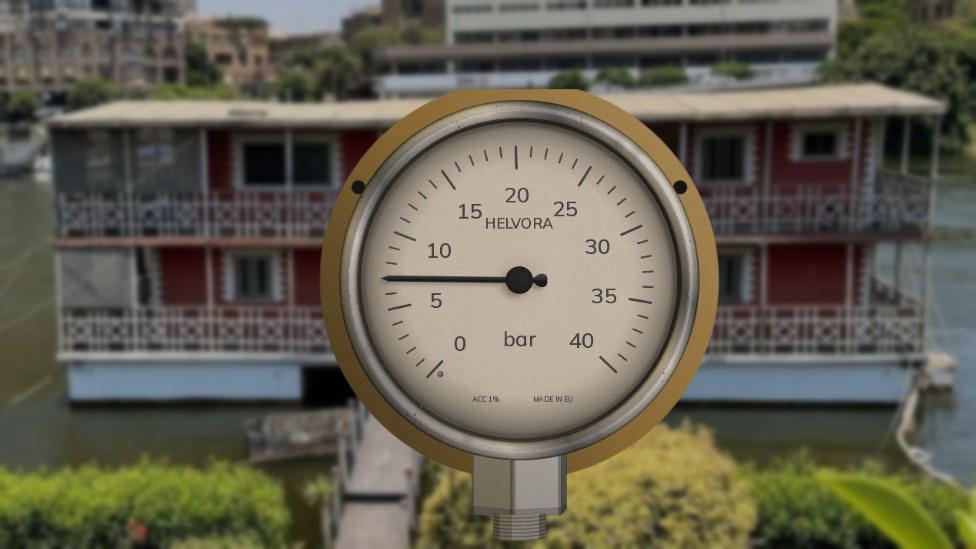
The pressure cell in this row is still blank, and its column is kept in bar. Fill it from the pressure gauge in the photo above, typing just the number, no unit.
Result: 7
